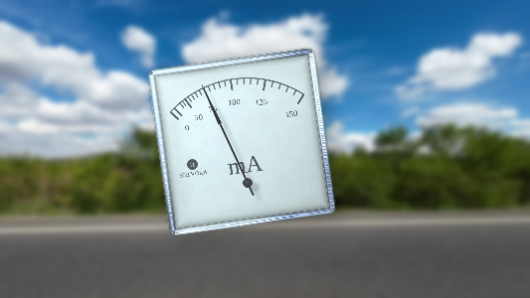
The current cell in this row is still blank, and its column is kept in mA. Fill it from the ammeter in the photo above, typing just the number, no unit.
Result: 75
